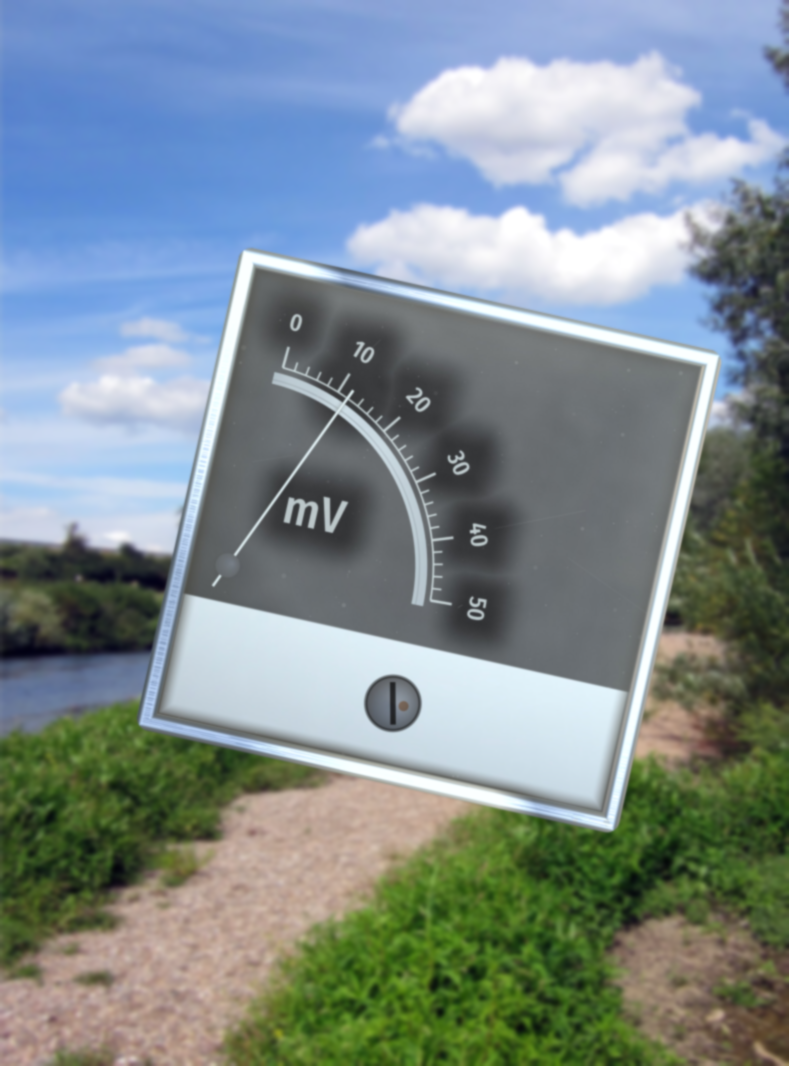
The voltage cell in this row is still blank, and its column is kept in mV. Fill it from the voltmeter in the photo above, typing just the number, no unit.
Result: 12
